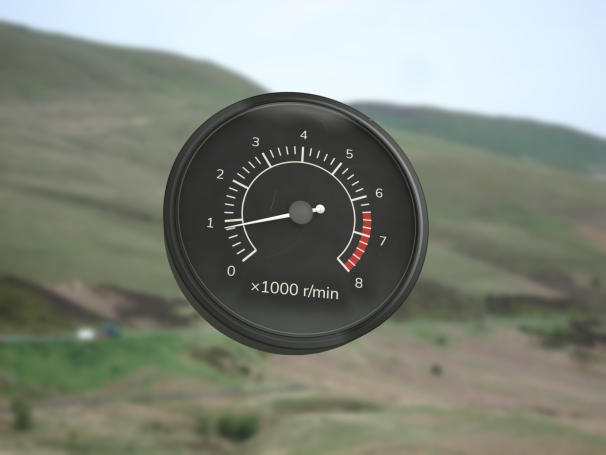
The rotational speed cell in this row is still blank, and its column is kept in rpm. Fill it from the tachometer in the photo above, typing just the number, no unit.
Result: 800
